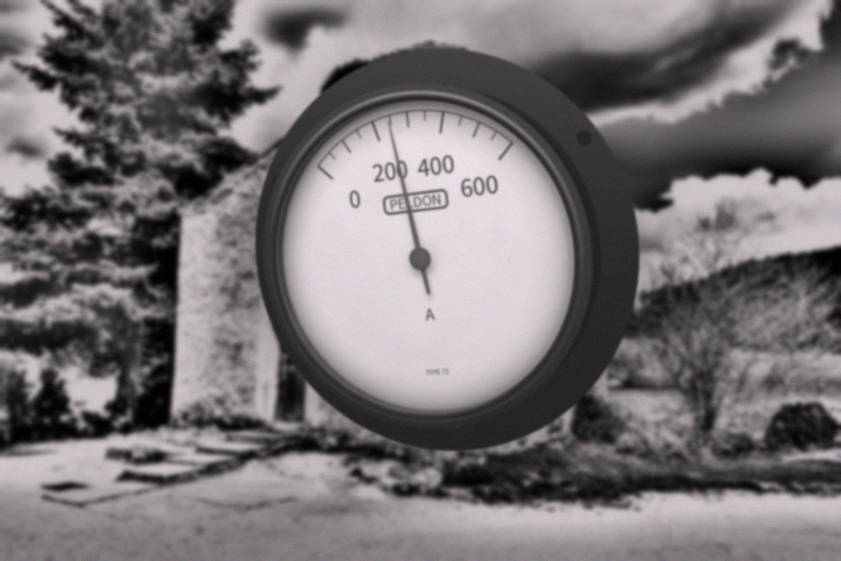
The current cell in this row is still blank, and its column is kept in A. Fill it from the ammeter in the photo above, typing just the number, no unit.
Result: 250
